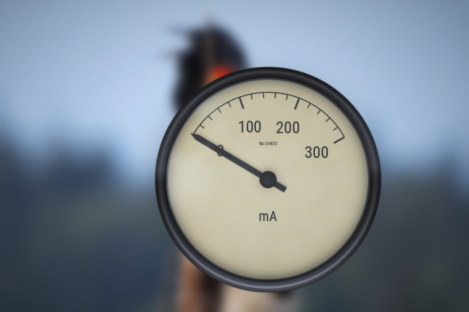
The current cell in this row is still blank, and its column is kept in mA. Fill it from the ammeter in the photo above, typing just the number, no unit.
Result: 0
